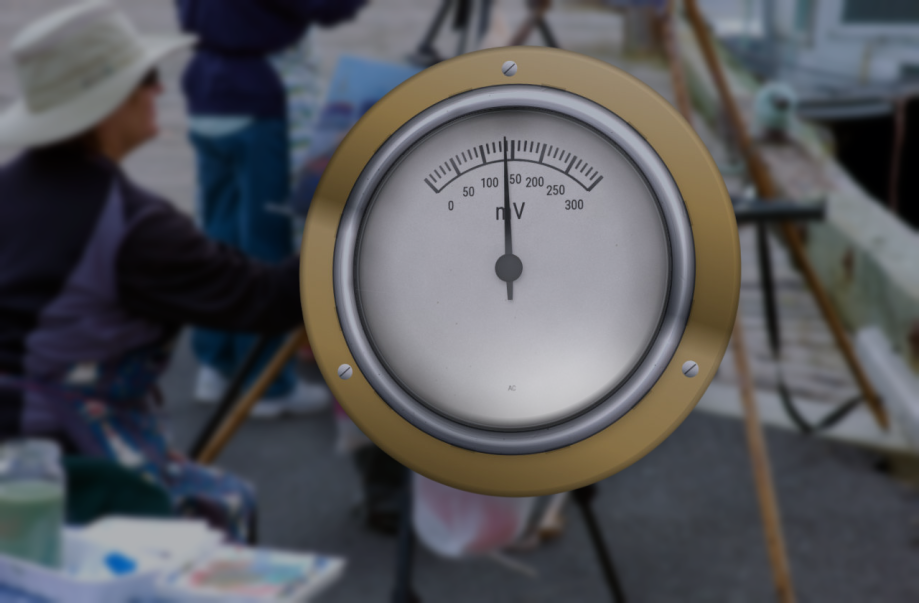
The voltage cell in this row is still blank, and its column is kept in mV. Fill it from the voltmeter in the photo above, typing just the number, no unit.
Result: 140
